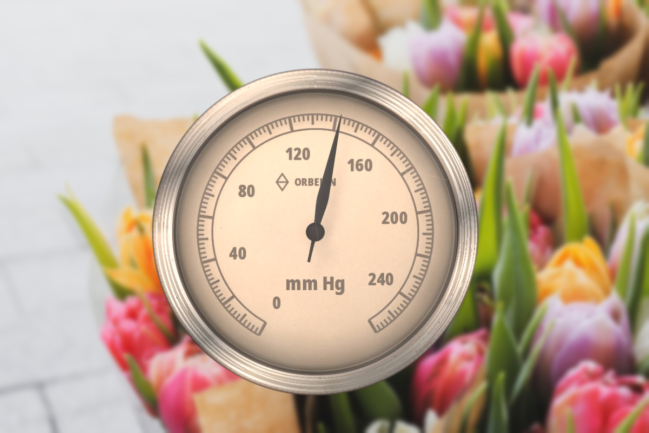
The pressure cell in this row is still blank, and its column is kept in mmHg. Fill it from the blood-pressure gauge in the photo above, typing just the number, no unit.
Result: 142
